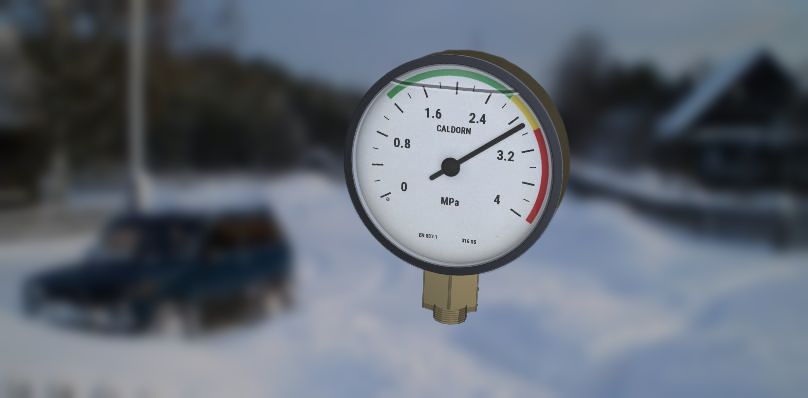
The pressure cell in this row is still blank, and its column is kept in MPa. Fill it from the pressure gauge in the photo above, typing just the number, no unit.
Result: 2.9
